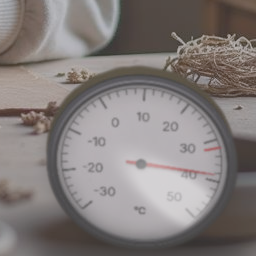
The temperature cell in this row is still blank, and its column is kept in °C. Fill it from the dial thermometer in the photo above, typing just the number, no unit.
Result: 38
